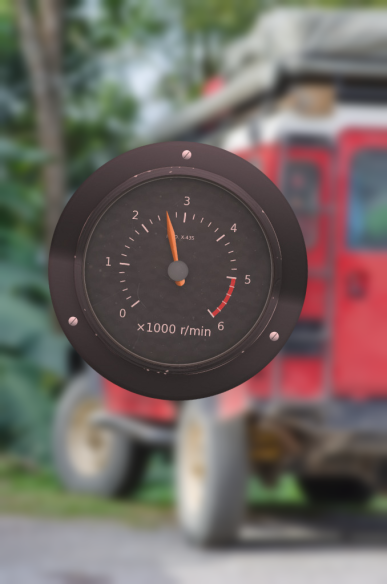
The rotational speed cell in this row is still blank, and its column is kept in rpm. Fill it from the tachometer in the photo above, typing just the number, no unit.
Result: 2600
